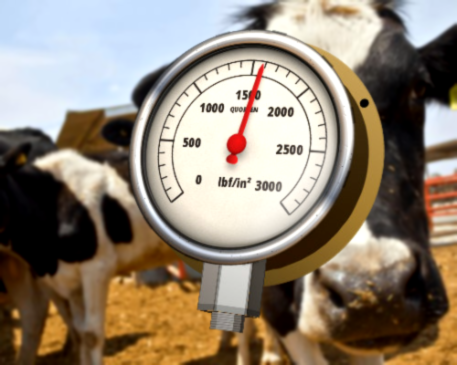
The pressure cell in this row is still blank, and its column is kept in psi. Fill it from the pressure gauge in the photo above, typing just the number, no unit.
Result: 1600
